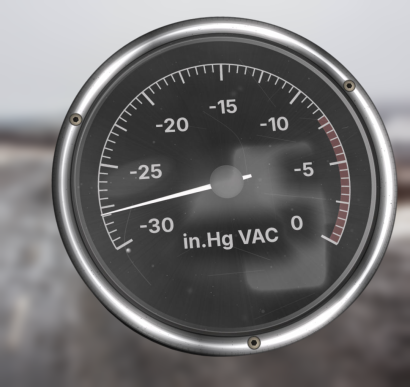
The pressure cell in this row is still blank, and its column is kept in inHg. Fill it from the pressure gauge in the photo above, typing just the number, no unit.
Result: -28
